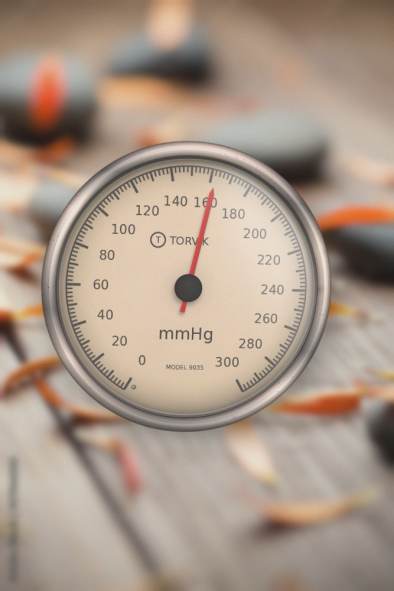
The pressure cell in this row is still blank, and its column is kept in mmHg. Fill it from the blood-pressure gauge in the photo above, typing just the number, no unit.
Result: 162
